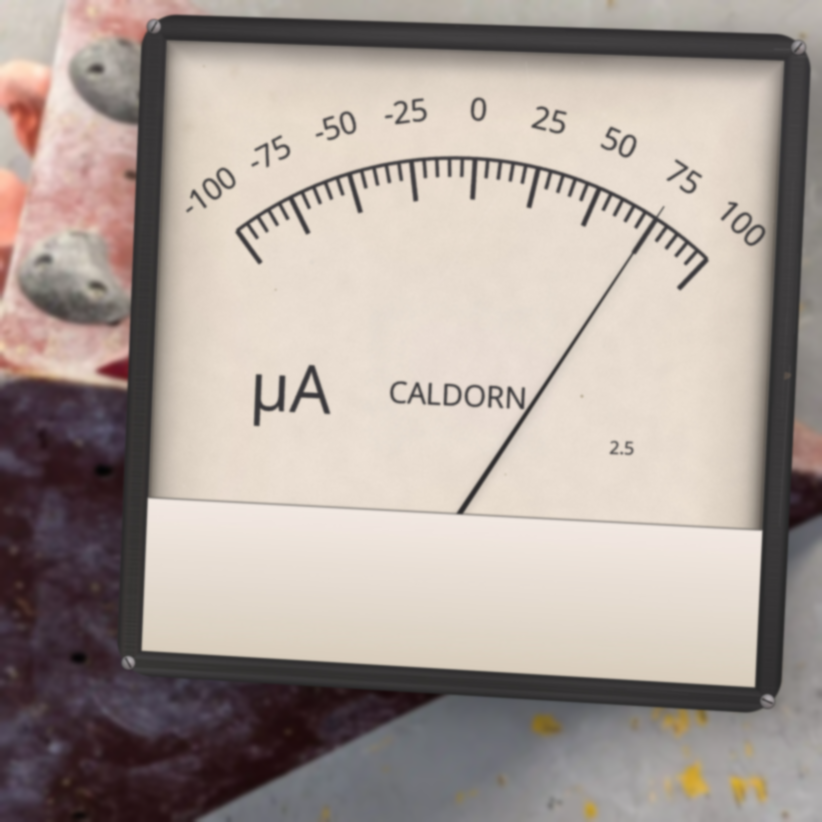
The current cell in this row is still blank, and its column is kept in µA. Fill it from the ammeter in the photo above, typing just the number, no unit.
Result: 75
